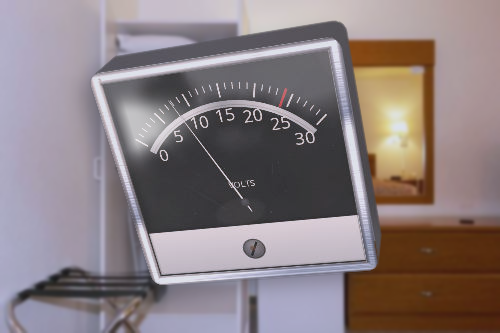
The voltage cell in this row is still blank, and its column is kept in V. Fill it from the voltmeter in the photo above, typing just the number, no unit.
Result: 8
